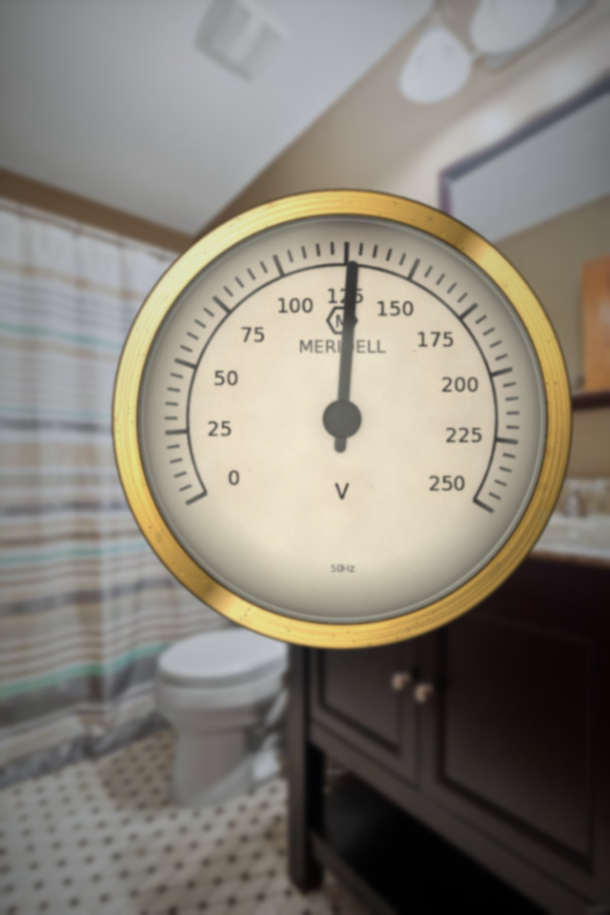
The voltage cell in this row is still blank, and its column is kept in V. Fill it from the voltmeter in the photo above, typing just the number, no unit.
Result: 127.5
